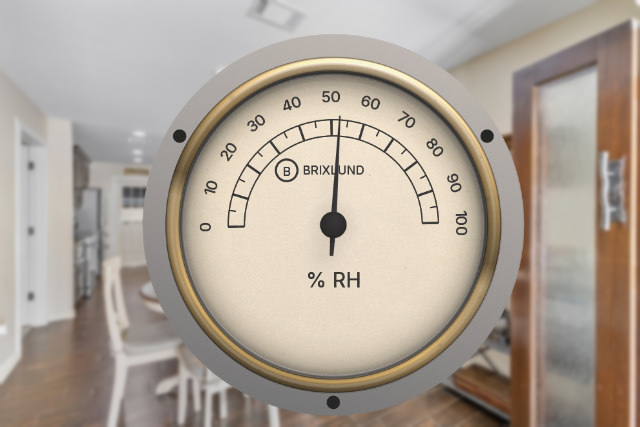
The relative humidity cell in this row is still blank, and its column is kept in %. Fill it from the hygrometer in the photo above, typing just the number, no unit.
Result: 52.5
